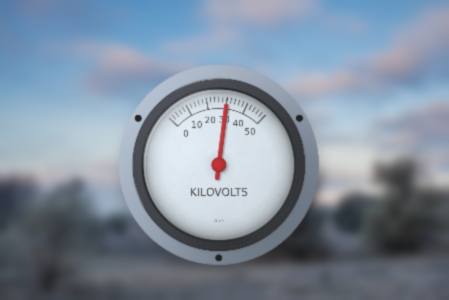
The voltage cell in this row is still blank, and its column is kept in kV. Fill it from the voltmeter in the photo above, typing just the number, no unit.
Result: 30
